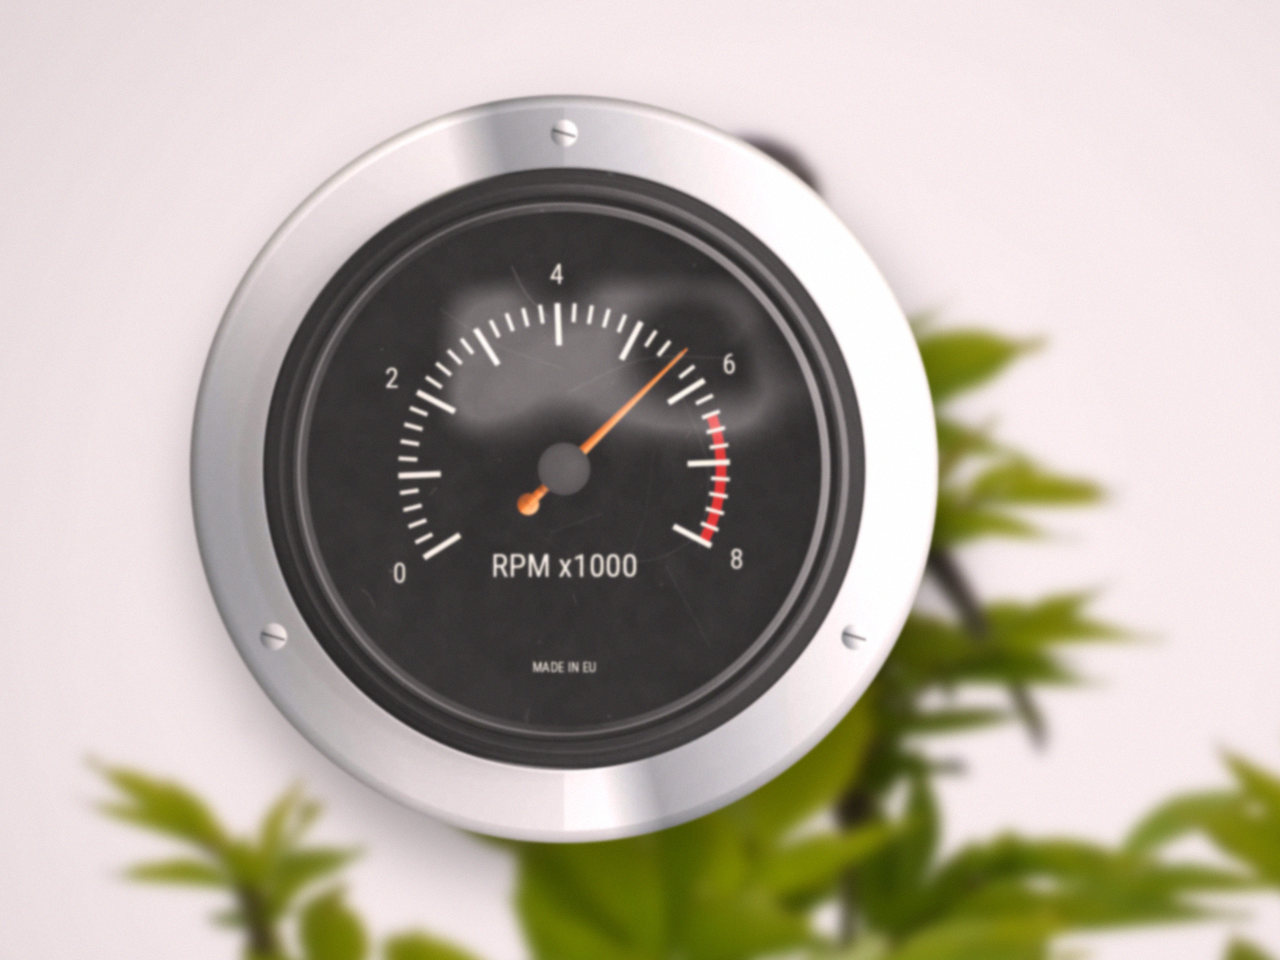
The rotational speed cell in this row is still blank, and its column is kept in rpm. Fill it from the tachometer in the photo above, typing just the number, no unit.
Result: 5600
